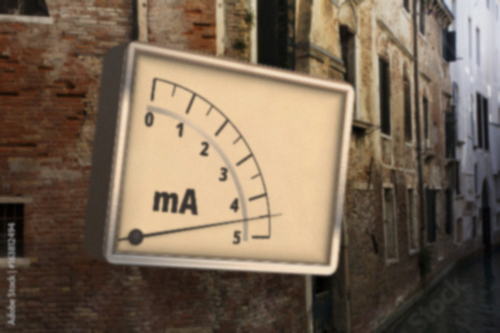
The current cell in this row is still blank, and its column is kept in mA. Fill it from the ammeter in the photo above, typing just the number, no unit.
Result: 4.5
